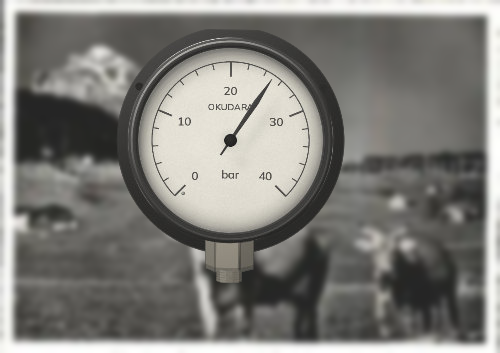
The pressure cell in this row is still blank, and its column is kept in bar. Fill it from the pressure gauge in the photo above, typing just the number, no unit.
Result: 25
